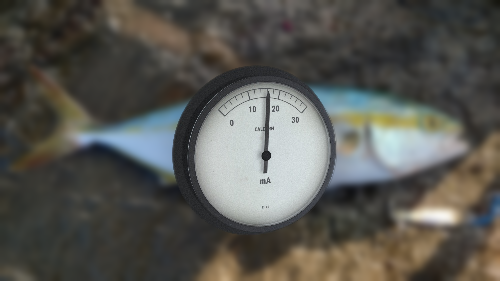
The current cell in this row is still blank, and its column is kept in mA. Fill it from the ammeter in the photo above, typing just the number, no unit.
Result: 16
